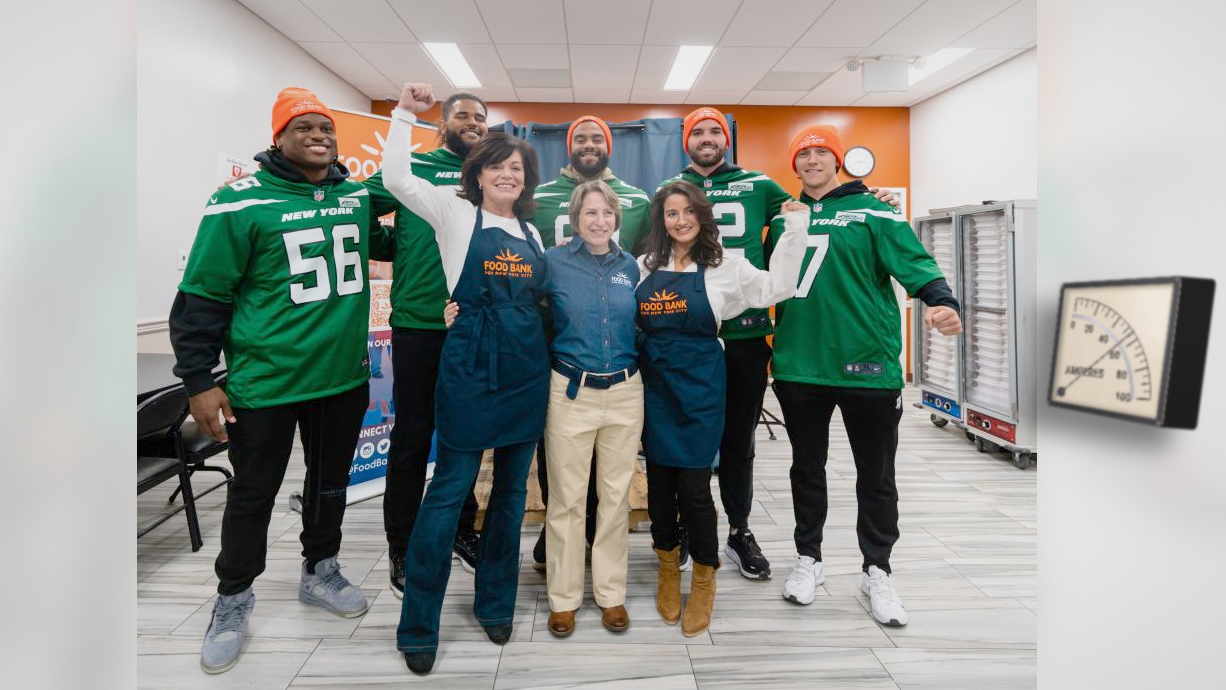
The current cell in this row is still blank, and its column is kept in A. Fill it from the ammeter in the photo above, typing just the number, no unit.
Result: 55
